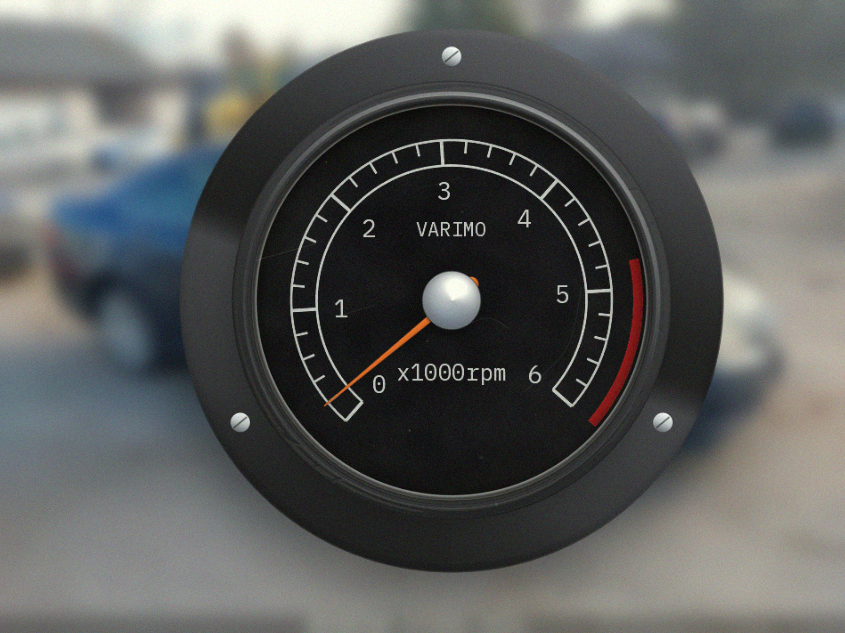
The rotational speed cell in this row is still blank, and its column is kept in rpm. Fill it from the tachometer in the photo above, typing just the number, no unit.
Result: 200
